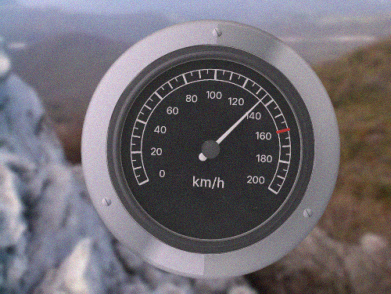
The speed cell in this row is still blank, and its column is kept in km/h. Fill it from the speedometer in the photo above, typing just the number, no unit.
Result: 135
